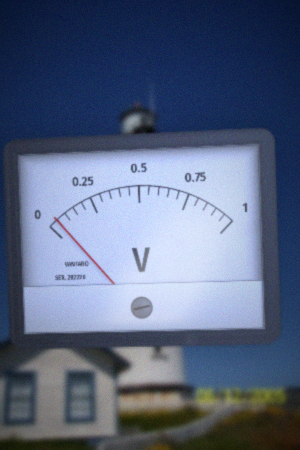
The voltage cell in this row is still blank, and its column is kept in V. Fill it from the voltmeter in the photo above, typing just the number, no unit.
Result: 0.05
